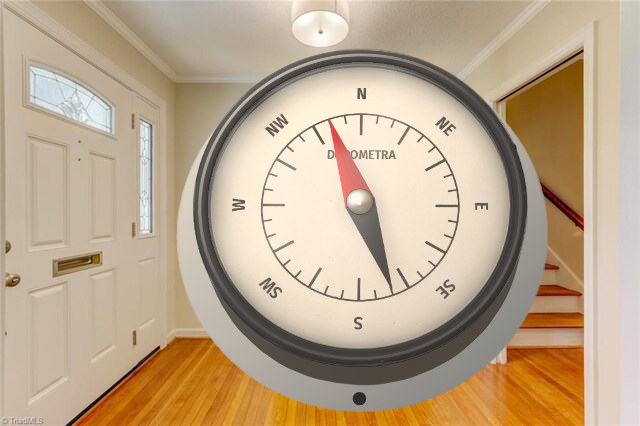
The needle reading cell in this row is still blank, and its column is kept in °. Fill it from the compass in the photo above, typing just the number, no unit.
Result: 340
